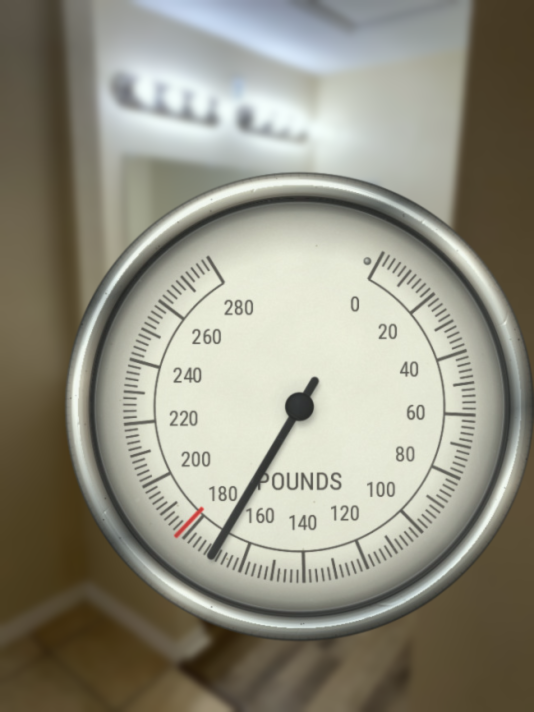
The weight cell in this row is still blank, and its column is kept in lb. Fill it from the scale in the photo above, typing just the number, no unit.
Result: 170
